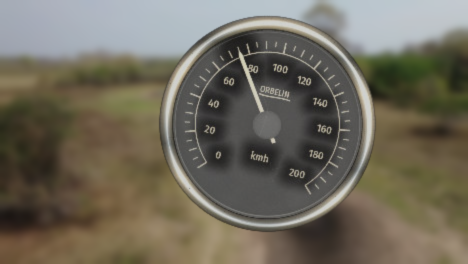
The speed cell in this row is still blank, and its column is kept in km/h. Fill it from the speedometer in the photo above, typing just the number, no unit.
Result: 75
